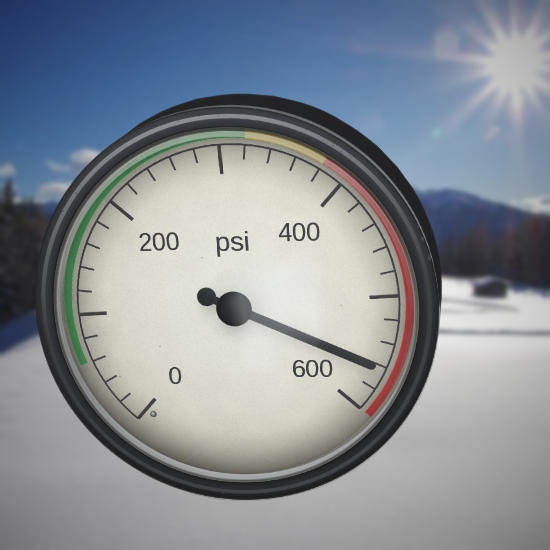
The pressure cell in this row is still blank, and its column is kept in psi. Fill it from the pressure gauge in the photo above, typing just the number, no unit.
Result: 560
